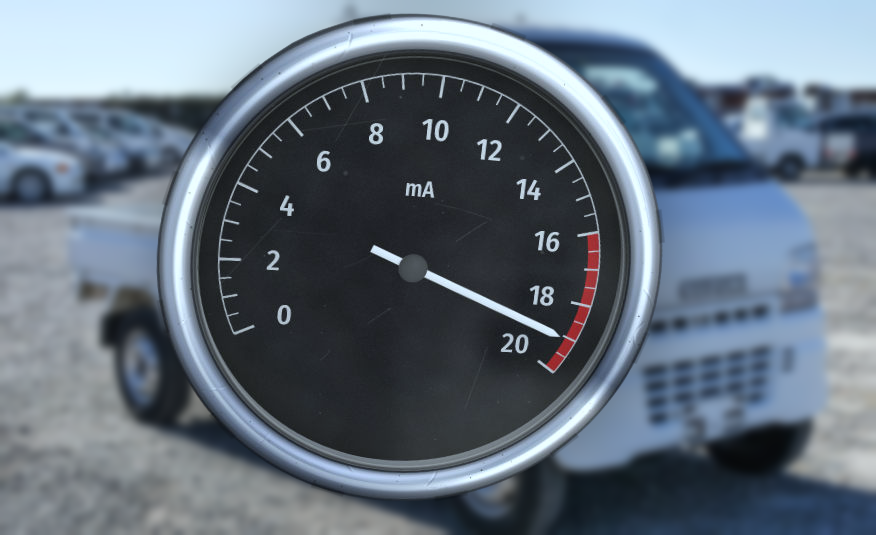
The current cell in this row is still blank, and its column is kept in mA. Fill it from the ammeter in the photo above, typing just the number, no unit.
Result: 19
